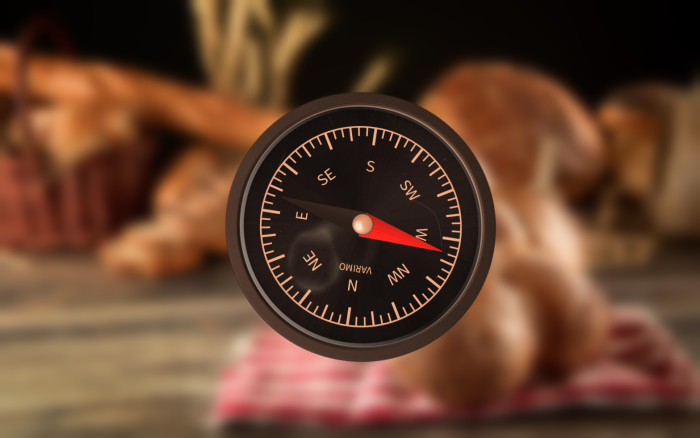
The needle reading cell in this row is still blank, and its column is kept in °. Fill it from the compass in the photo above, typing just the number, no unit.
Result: 280
